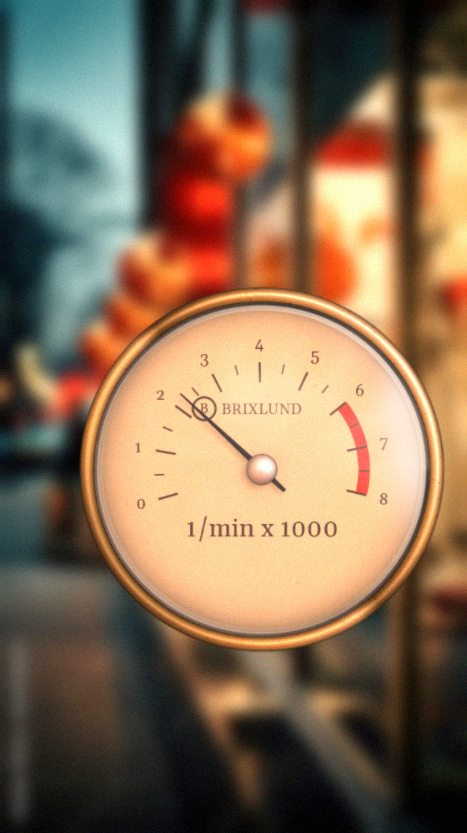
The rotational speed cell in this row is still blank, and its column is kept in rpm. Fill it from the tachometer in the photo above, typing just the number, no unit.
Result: 2250
